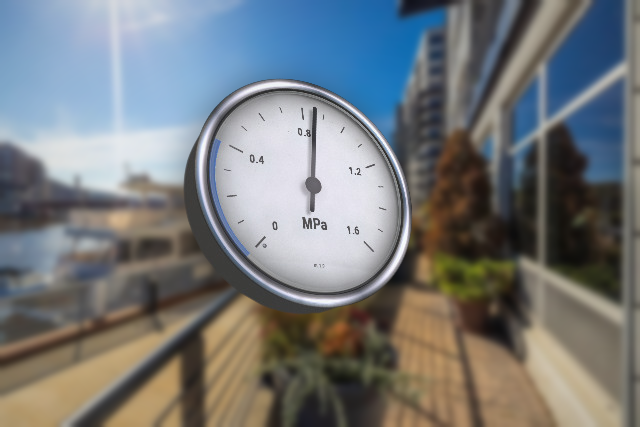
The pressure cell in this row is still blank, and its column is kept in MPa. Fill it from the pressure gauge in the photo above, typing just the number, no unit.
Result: 0.85
